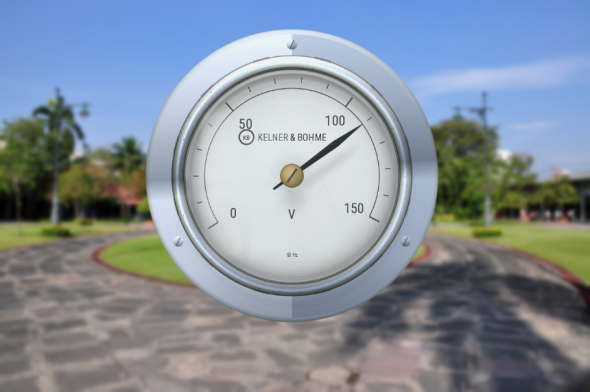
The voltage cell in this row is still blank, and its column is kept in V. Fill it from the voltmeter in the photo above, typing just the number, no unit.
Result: 110
